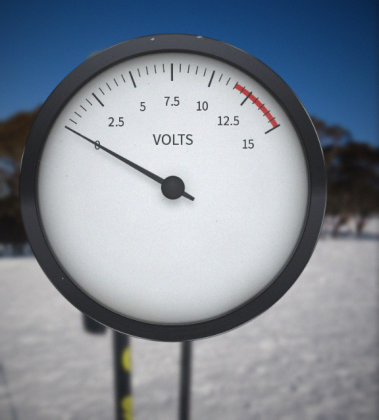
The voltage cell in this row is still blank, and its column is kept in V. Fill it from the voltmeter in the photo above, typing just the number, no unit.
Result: 0
